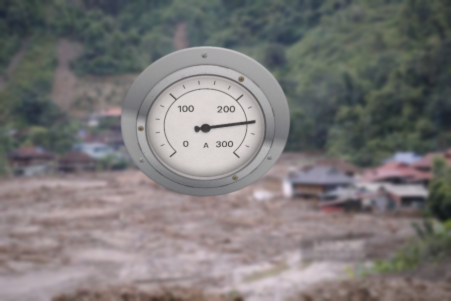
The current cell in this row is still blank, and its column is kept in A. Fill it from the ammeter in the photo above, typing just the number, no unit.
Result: 240
